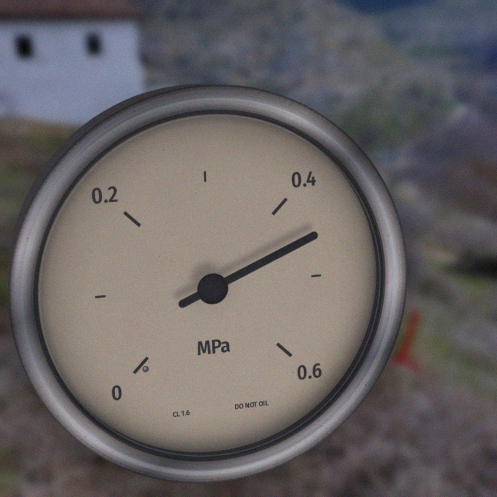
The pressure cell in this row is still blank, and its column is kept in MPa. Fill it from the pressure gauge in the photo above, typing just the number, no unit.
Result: 0.45
